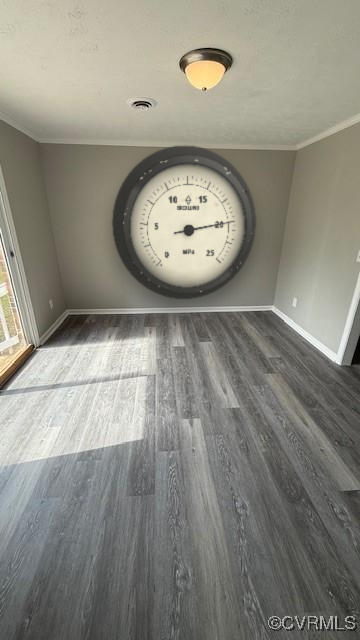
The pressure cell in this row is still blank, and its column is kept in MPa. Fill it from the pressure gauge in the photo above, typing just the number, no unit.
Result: 20
